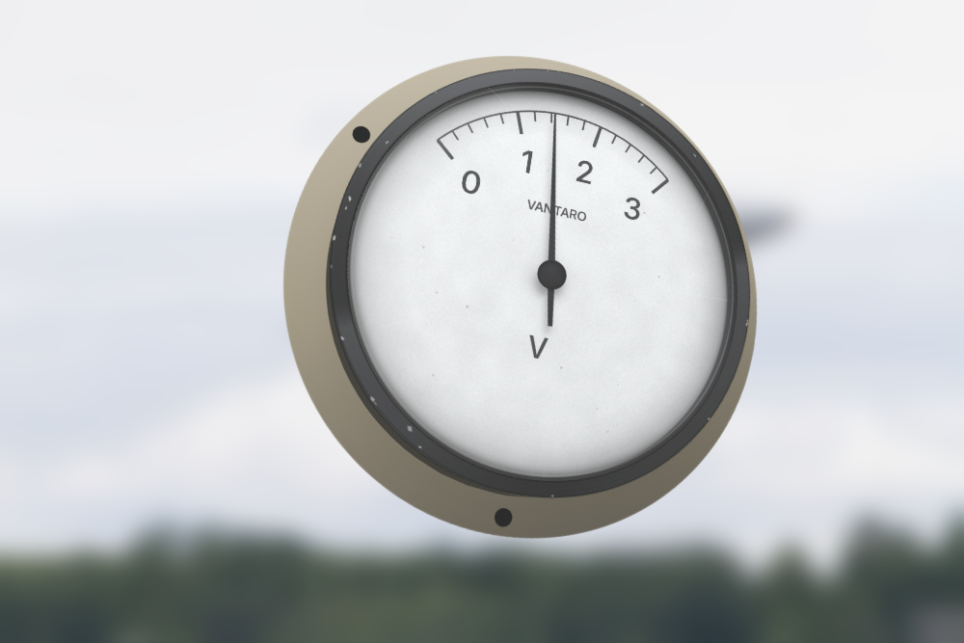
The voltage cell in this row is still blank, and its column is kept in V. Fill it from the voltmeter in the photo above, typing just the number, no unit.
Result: 1.4
